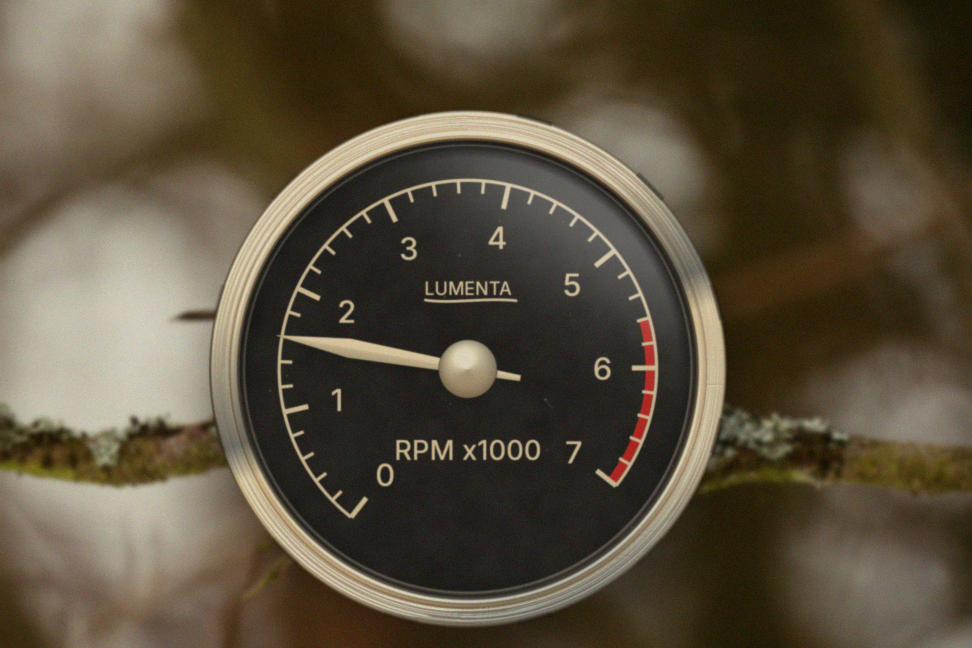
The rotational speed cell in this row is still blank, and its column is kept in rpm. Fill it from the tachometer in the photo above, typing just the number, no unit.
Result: 1600
